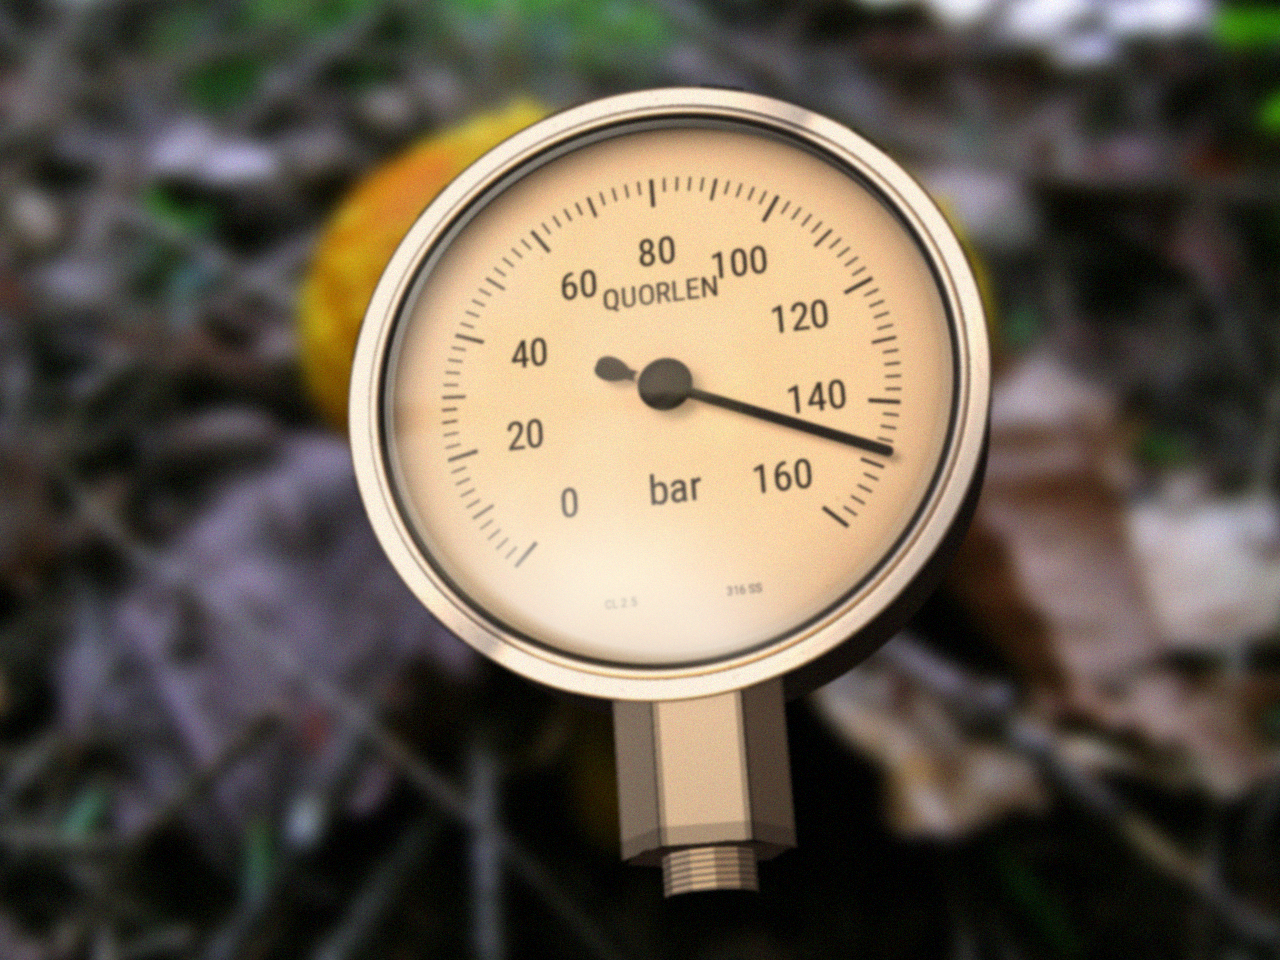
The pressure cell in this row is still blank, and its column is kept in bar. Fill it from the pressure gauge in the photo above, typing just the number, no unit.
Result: 148
